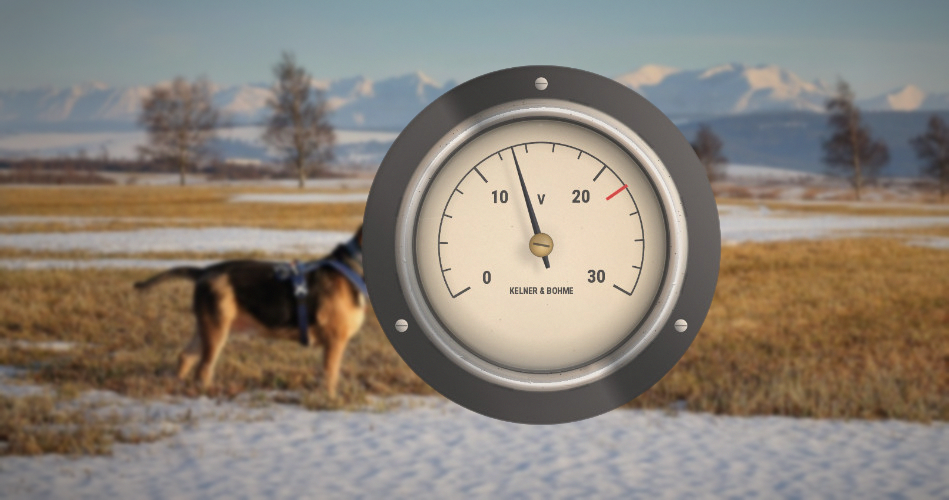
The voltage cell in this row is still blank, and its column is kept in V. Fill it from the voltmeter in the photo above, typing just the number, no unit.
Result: 13
